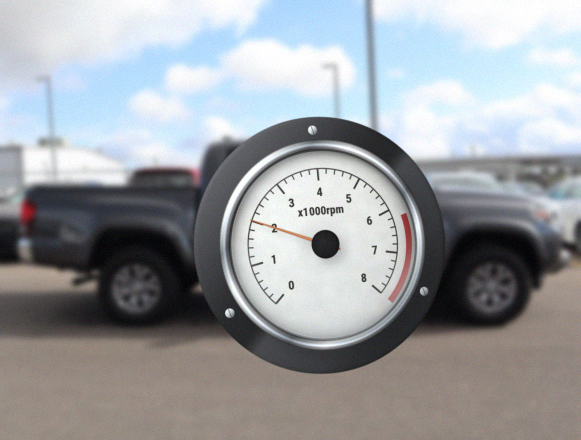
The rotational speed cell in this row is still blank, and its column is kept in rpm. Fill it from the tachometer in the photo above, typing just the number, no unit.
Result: 2000
